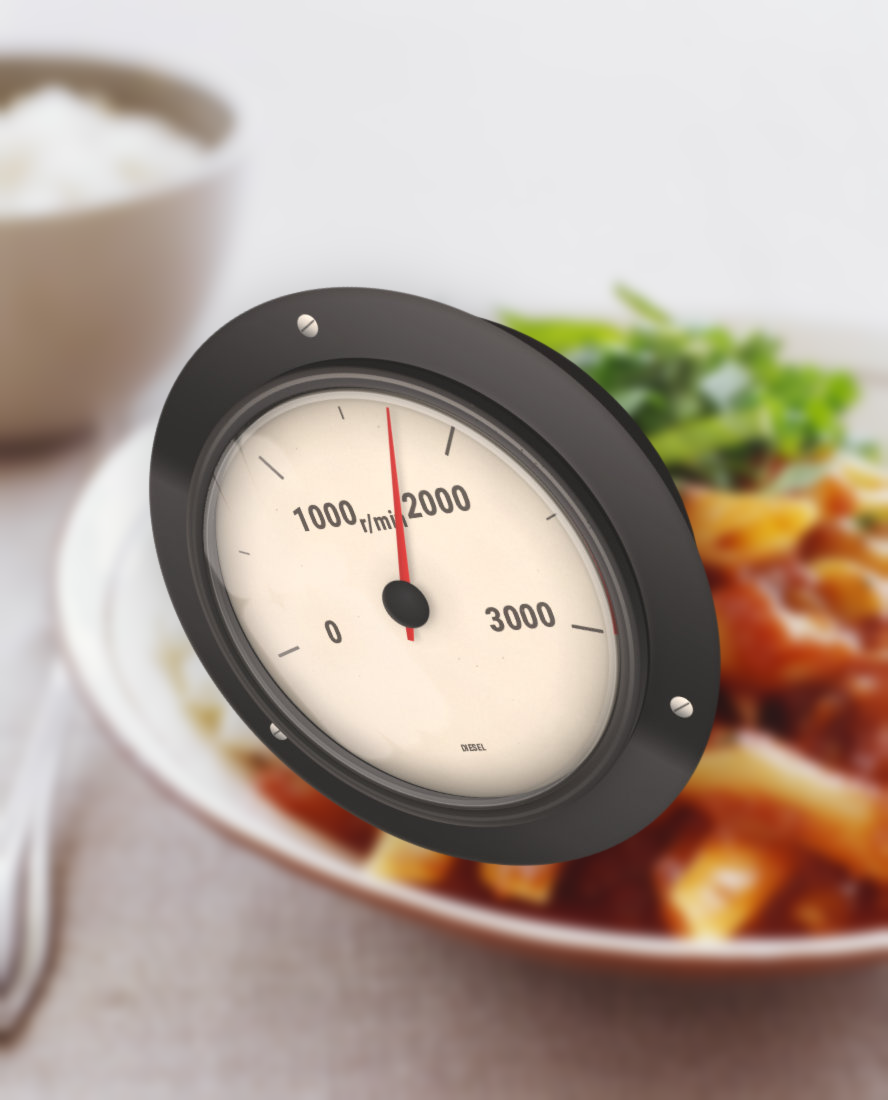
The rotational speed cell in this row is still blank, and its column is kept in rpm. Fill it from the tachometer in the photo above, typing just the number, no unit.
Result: 1750
